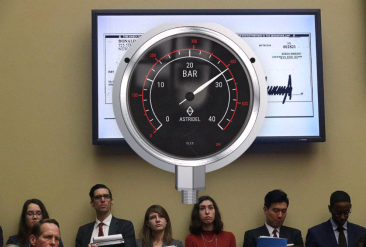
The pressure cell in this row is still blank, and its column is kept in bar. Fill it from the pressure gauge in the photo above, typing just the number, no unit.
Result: 28
